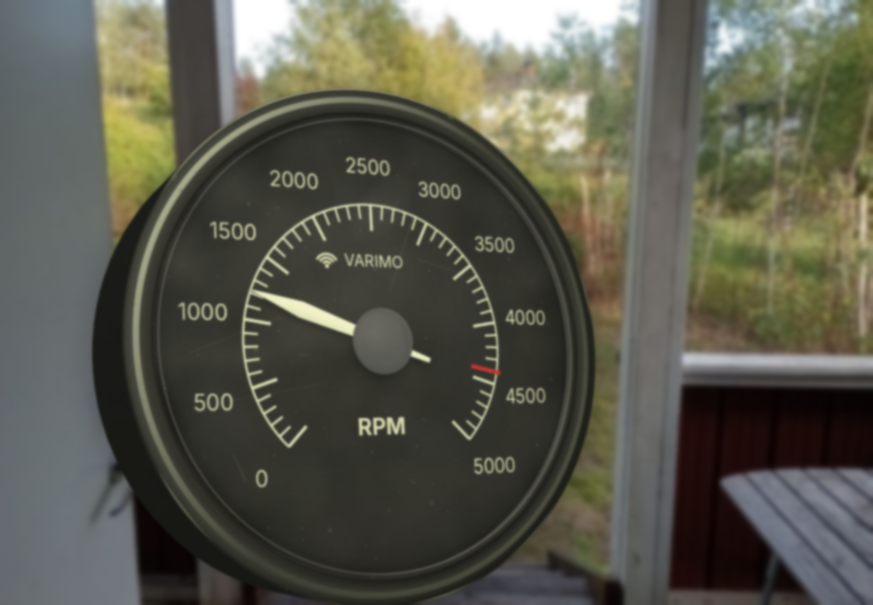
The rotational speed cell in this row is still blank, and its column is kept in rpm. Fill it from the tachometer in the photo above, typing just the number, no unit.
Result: 1200
